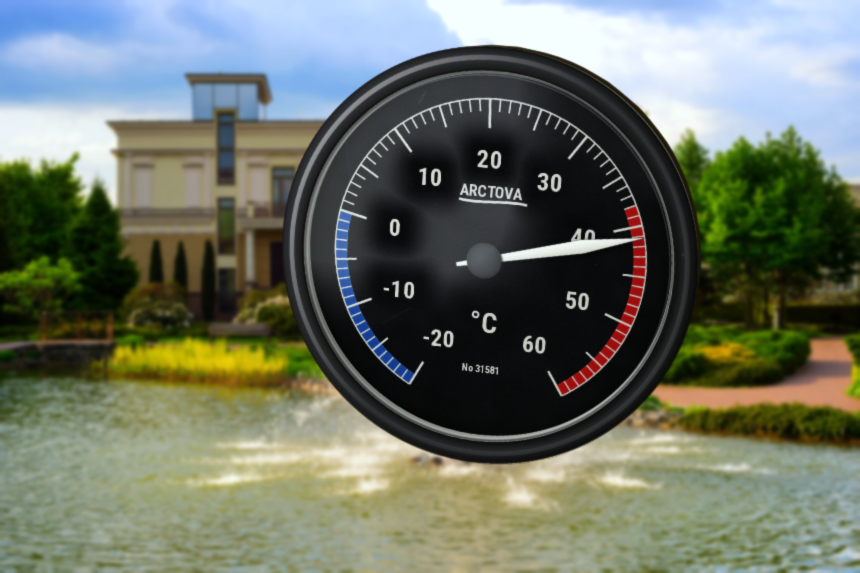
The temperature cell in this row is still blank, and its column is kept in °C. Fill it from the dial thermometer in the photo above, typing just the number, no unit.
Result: 41
